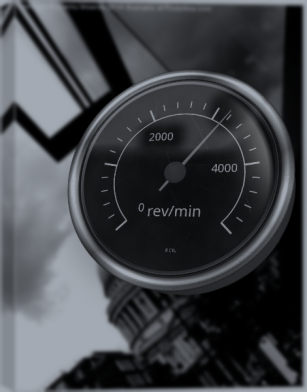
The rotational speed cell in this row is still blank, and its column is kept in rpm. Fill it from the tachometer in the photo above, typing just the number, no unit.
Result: 3200
